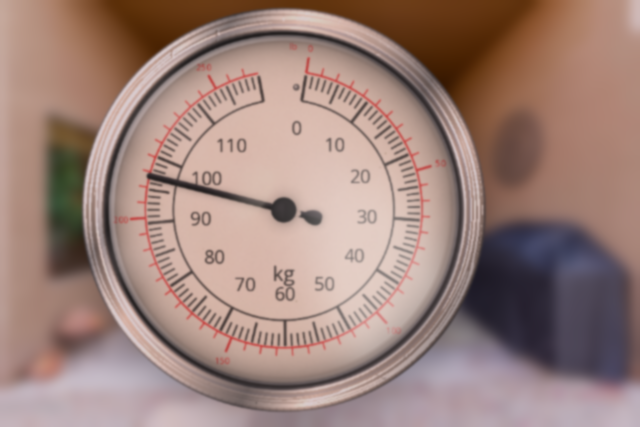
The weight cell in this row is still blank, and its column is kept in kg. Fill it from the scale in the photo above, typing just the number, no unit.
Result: 97
